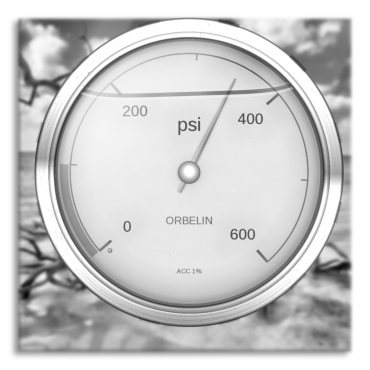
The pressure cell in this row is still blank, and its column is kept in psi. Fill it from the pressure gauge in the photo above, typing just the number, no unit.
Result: 350
